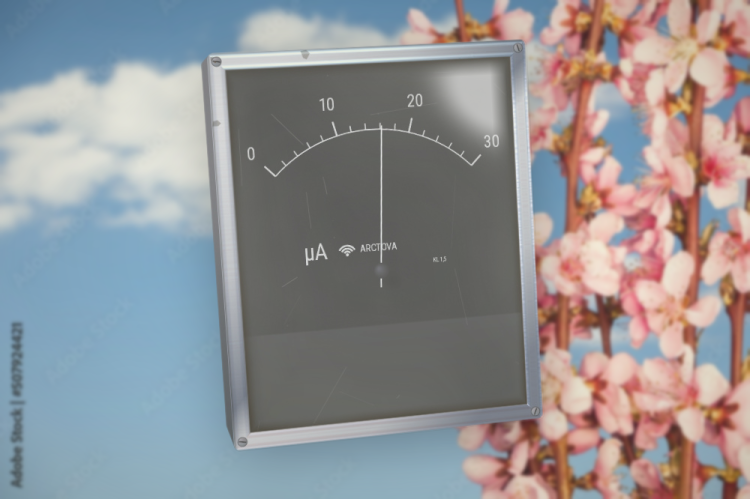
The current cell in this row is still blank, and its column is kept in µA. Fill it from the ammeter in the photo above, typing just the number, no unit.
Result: 16
